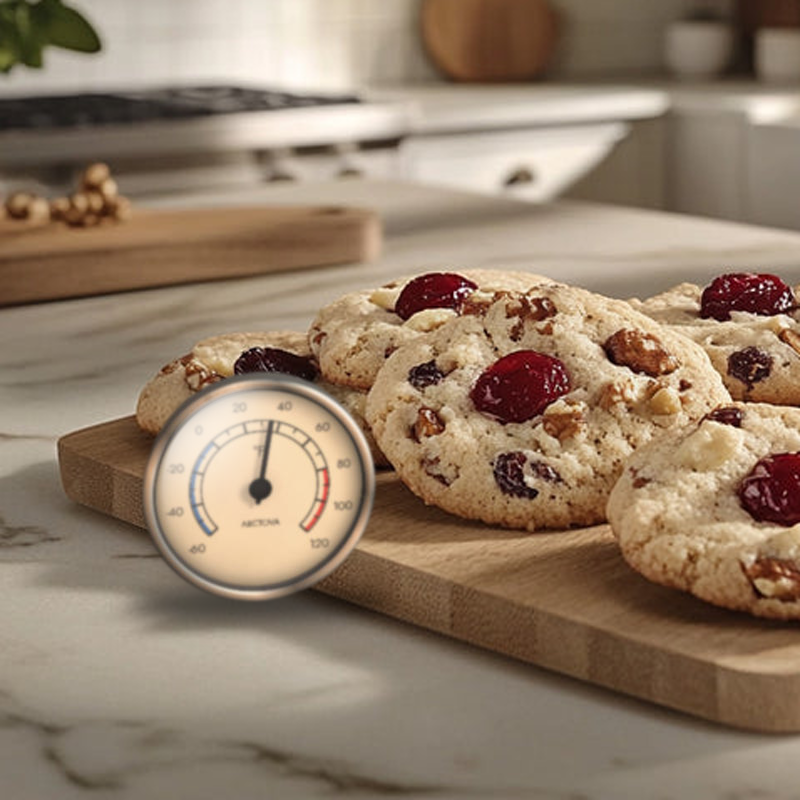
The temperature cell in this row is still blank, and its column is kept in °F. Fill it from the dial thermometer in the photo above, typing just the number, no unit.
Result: 35
